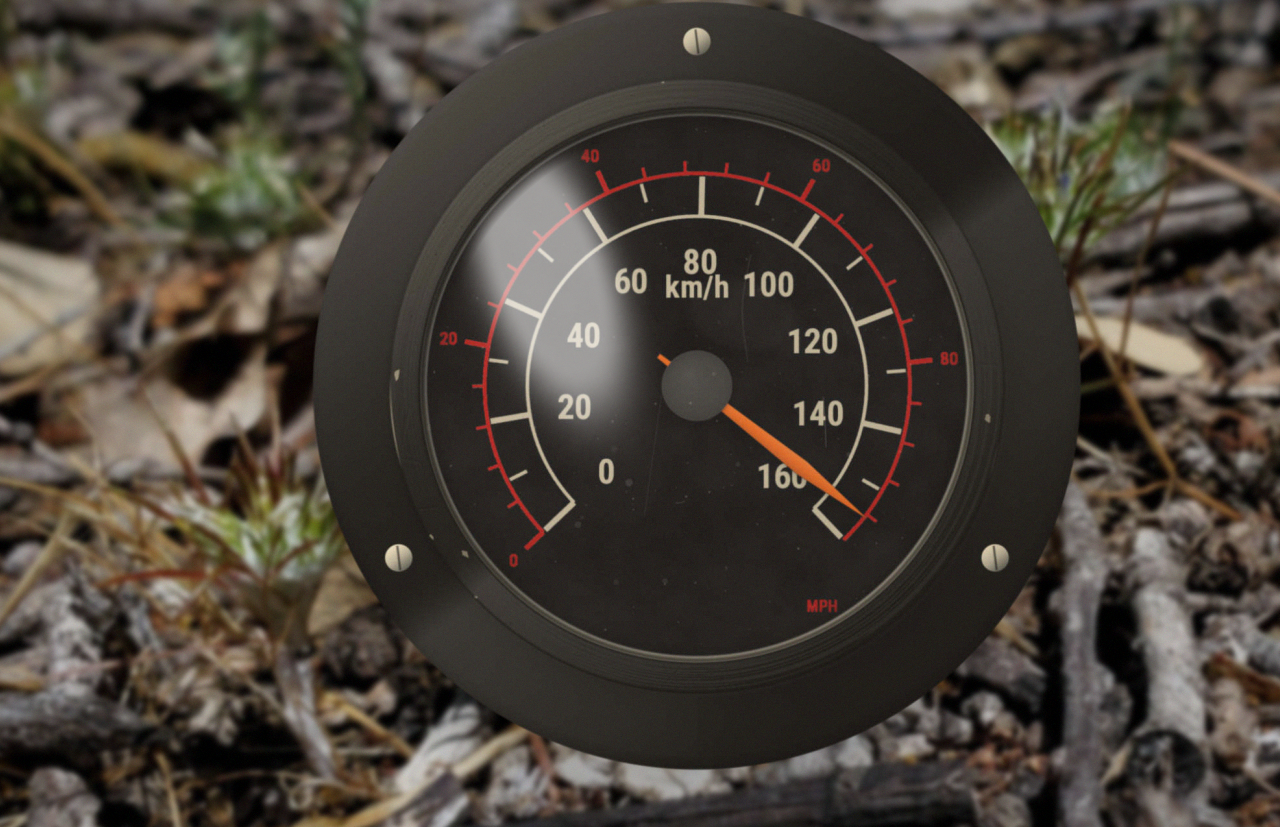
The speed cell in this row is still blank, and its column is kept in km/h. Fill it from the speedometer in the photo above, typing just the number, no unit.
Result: 155
